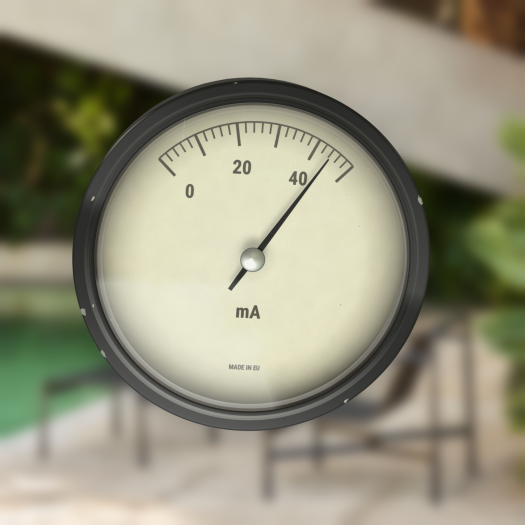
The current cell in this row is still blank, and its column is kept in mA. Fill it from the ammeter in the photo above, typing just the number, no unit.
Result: 44
